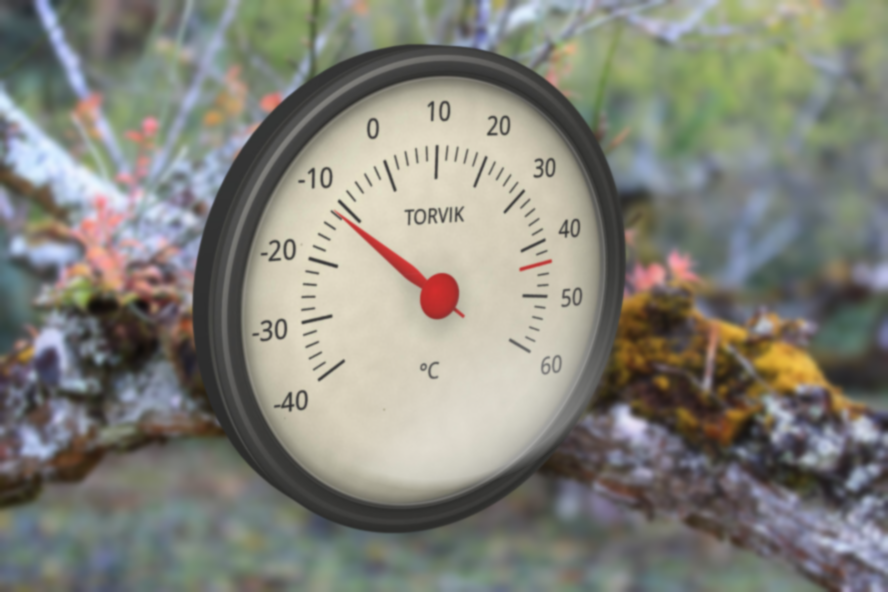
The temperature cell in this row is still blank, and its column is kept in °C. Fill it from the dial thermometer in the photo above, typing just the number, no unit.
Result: -12
